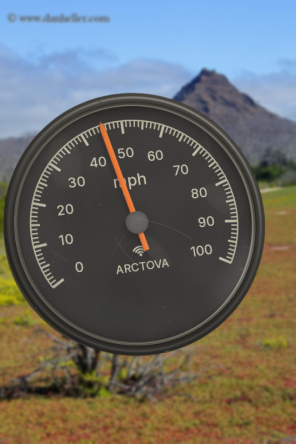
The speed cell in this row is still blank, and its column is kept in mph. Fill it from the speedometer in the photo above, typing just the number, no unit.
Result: 45
